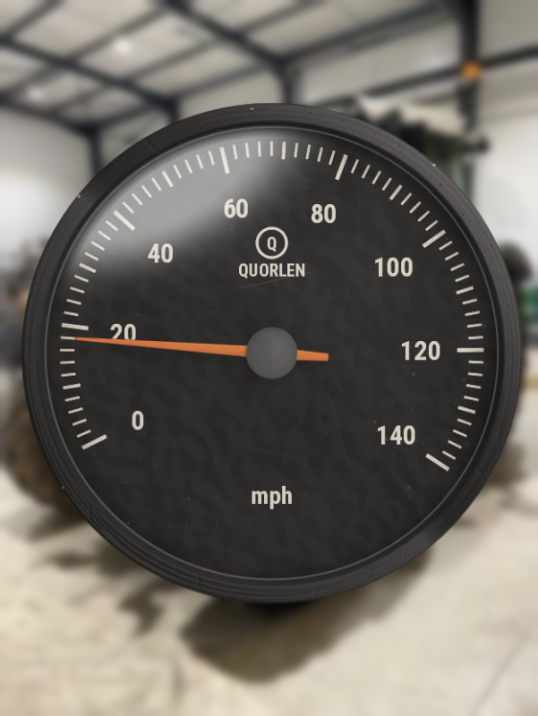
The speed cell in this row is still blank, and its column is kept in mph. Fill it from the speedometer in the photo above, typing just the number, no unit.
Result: 18
